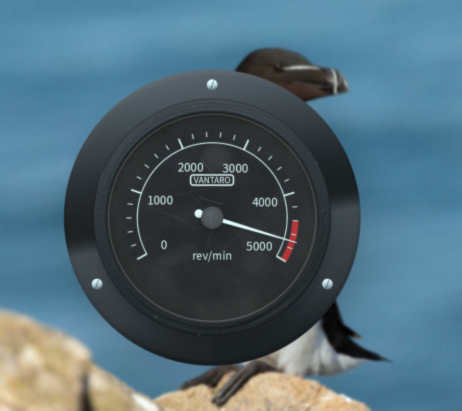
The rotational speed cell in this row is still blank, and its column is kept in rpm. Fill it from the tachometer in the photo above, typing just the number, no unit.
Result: 4700
